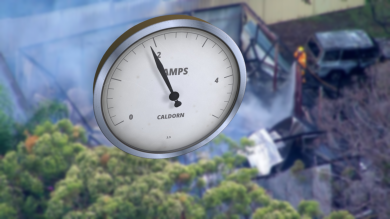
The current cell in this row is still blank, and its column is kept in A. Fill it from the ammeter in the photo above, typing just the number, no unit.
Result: 1.9
